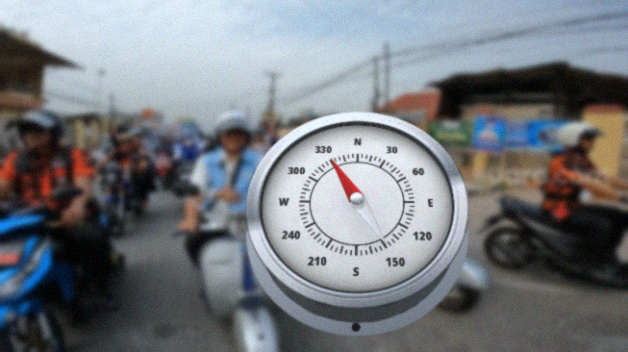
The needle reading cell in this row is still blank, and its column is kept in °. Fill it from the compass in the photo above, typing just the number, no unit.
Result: 330
